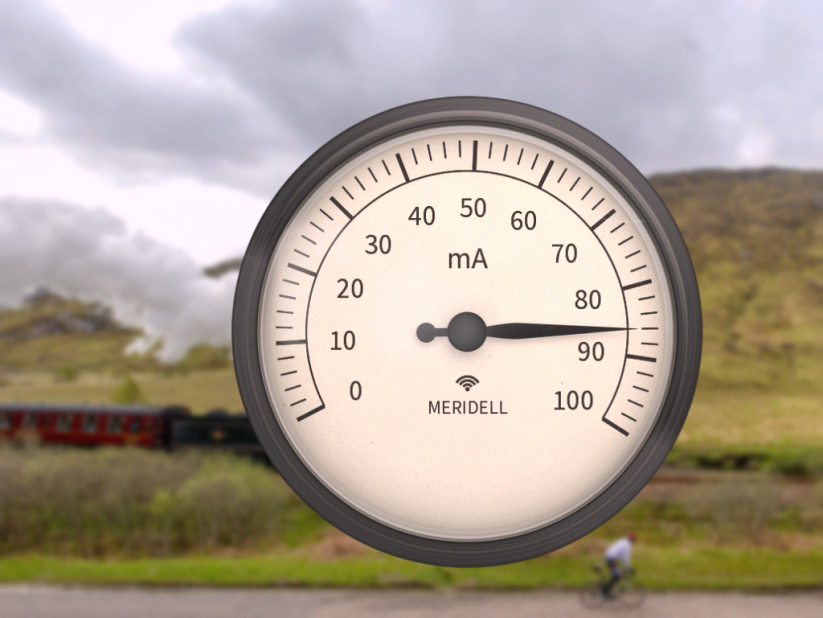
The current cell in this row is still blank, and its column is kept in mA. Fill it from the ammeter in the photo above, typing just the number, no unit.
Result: 86
